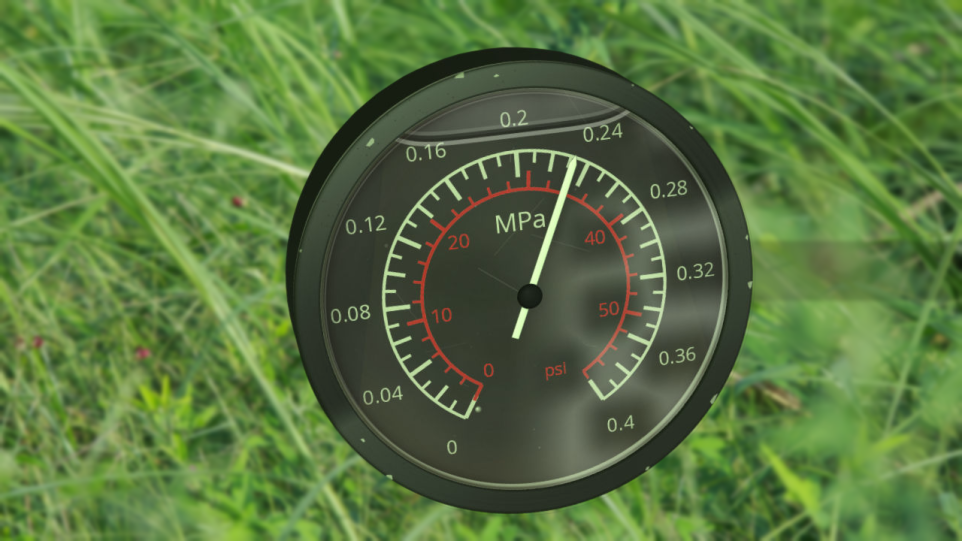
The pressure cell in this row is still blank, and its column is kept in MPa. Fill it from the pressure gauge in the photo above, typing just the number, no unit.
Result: 0.23
